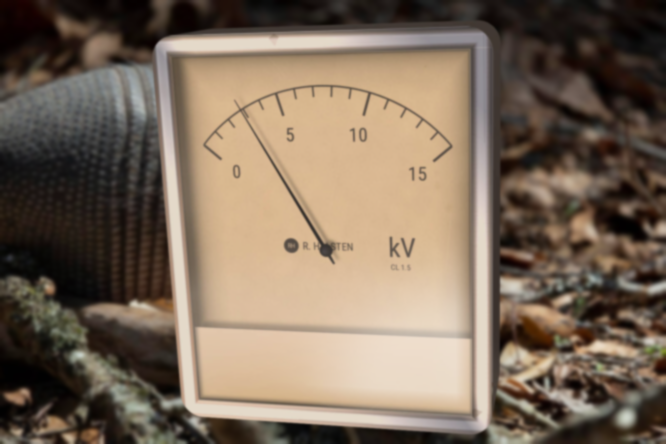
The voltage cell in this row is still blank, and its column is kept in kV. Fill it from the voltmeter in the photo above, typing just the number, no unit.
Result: 3
